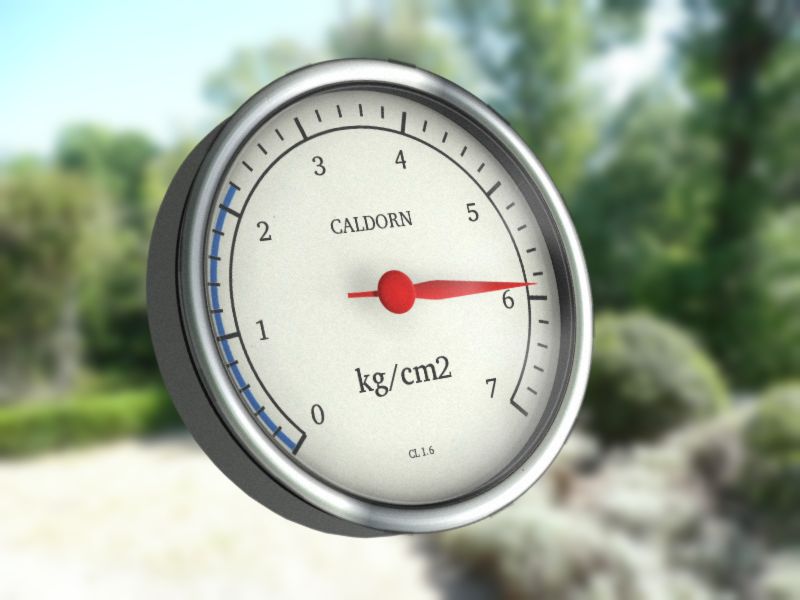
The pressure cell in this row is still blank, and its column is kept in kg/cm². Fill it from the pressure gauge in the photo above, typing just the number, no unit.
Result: 5.9
